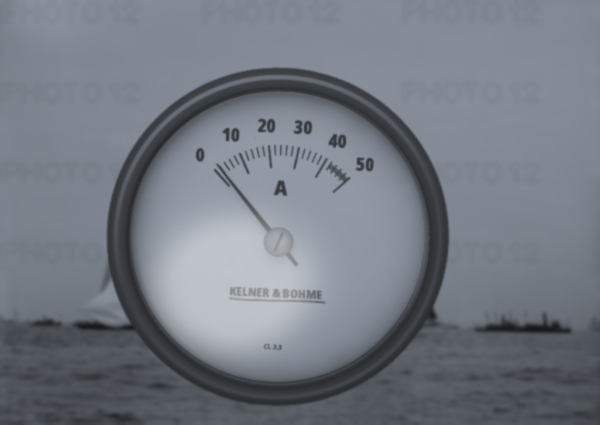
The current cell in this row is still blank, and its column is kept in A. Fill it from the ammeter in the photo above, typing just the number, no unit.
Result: 2
